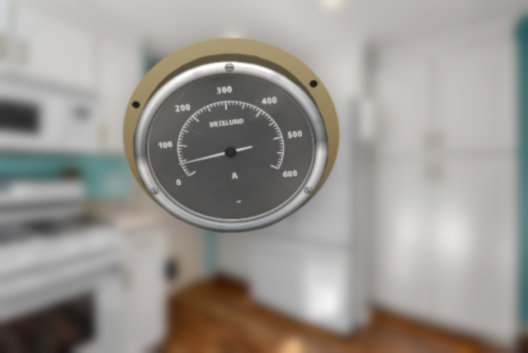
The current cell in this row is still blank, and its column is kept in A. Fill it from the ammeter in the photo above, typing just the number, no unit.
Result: 50
